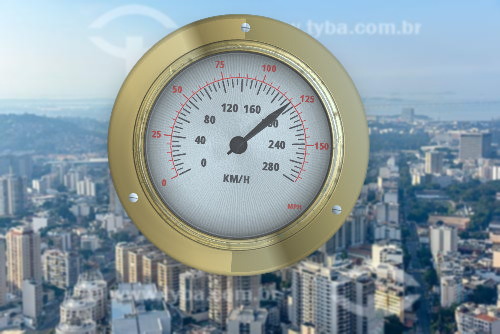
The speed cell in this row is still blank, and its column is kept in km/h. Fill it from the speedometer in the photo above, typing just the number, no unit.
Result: 195
